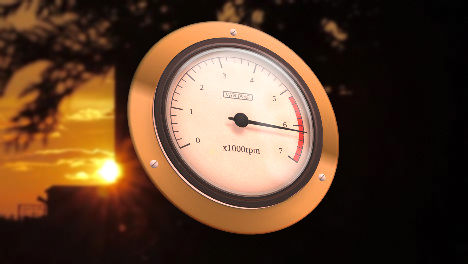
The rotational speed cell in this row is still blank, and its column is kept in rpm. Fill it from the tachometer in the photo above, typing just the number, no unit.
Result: 6200
